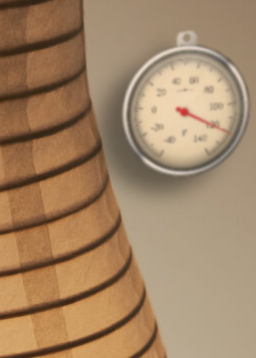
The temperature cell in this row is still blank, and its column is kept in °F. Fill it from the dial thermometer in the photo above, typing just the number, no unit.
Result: 120
